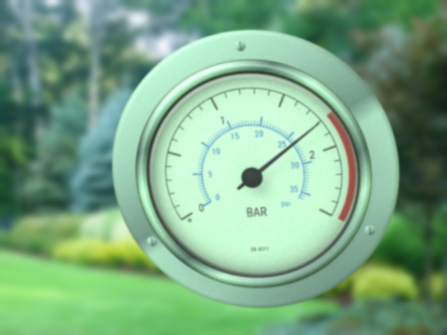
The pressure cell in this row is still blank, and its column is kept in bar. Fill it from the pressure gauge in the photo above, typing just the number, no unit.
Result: 1.8
